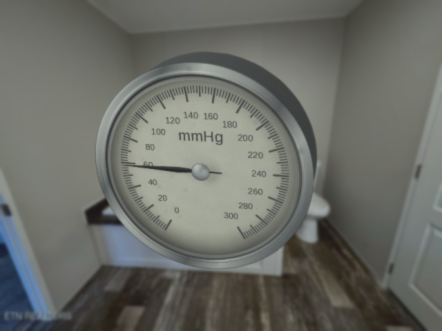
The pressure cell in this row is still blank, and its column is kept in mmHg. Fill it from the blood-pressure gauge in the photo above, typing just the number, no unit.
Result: 60
